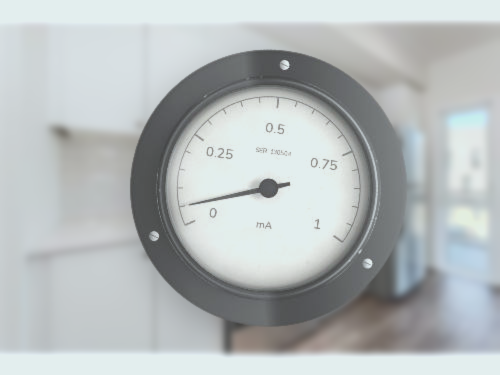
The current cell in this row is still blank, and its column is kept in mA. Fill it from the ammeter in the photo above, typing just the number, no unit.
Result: 0.05
